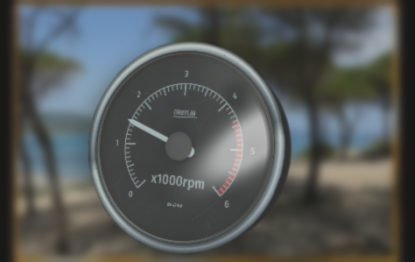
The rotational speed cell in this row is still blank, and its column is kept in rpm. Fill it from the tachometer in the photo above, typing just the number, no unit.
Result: 1500
